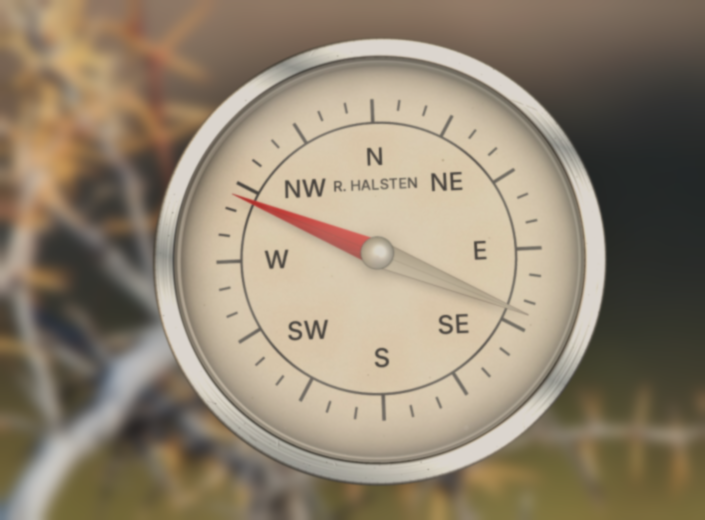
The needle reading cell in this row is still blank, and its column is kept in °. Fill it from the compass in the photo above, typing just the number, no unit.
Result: 295
